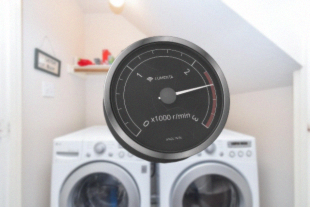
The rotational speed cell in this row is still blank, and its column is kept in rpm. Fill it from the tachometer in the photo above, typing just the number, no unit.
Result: 2400
